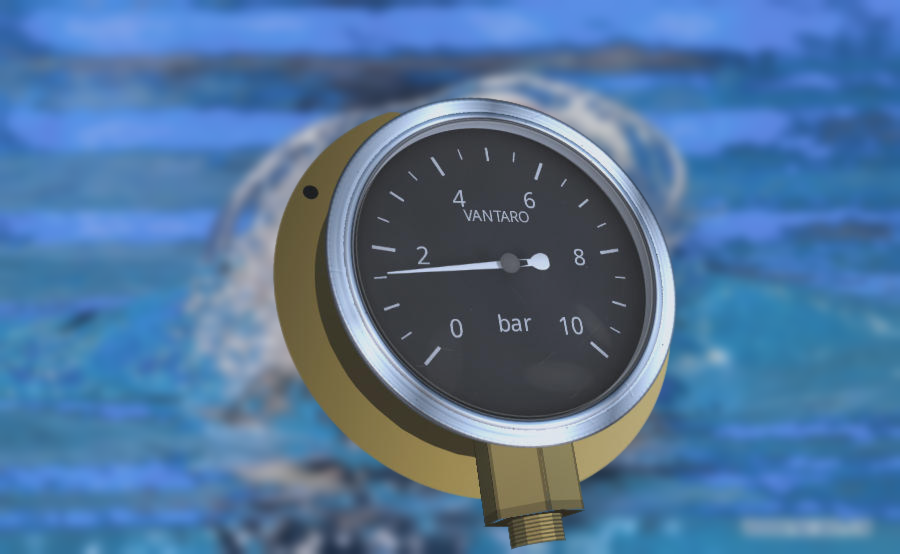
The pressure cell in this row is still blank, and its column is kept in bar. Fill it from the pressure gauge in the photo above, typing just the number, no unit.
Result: 1.5
